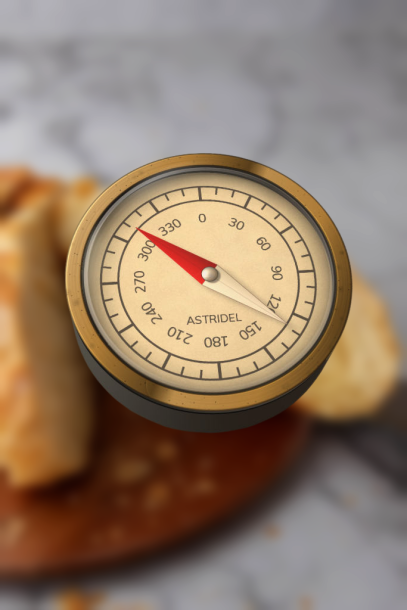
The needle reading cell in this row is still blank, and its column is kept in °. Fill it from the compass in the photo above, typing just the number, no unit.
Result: 310
